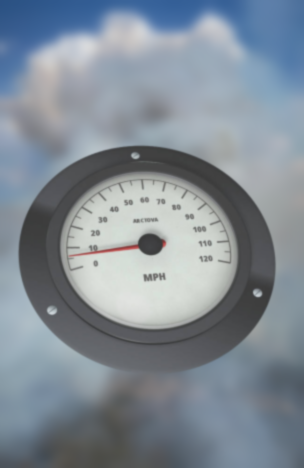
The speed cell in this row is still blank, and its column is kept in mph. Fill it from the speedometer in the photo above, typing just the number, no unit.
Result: 5
